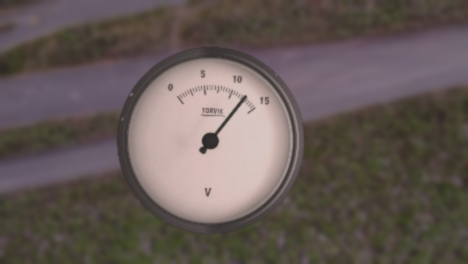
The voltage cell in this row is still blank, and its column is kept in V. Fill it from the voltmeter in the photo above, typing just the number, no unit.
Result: 12.5
